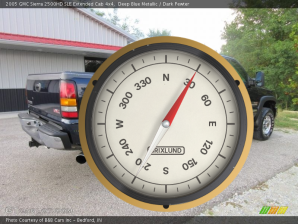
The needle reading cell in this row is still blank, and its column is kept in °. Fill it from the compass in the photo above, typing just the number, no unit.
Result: 30
